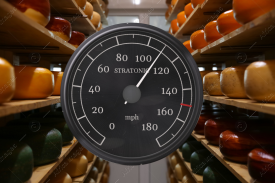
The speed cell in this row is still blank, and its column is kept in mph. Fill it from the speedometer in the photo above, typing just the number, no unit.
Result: 110
